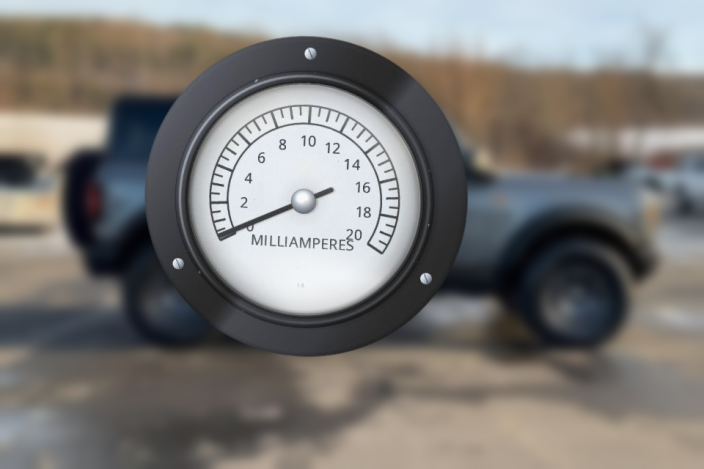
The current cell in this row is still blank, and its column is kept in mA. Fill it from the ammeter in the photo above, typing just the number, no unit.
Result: 0.25
